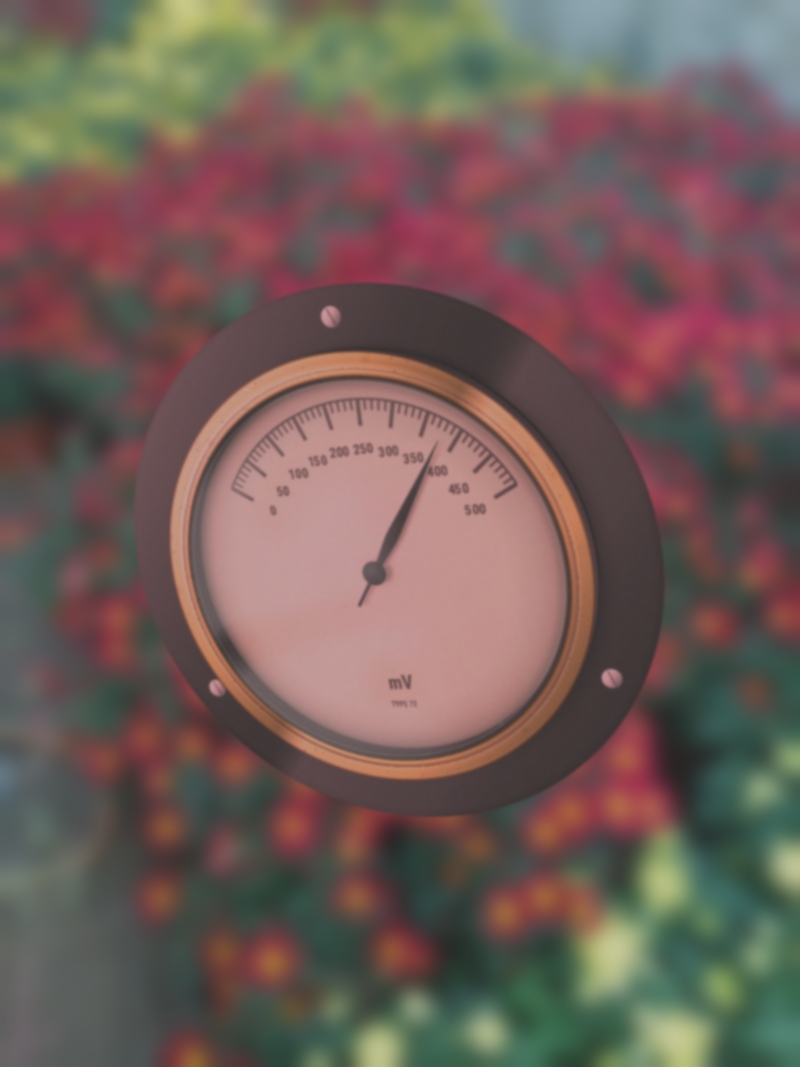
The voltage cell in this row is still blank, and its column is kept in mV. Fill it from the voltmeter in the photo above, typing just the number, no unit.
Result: 380
